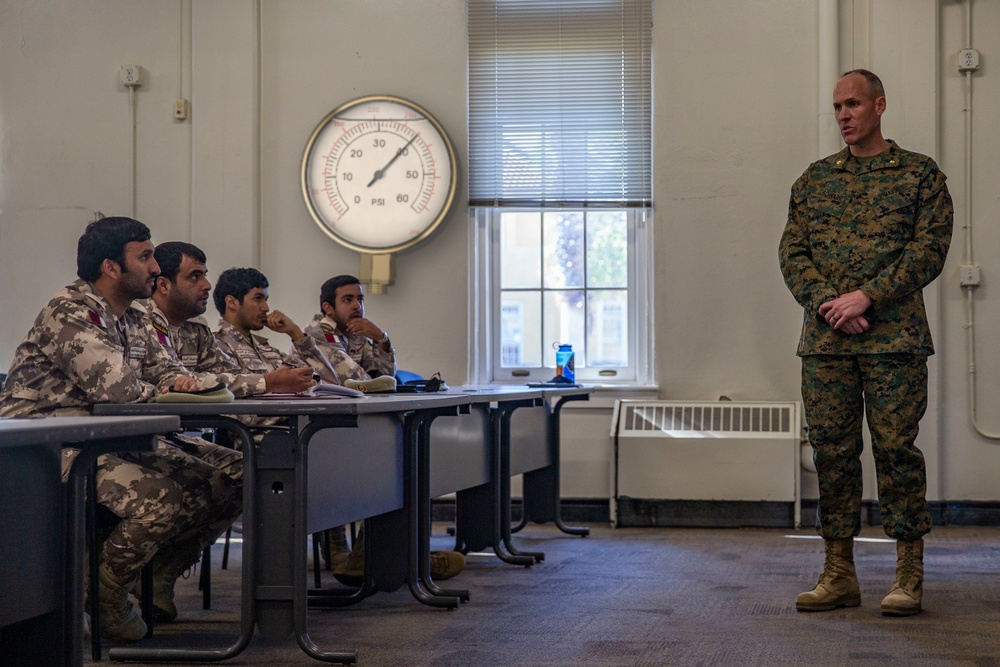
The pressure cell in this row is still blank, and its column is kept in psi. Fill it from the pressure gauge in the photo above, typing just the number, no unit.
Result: 40
